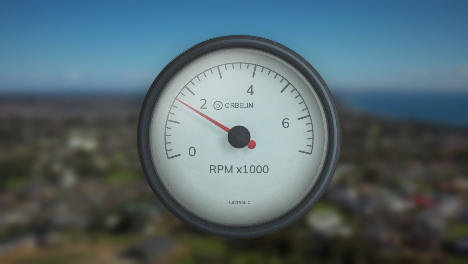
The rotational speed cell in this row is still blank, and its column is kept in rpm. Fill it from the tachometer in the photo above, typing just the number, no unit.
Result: 1600
